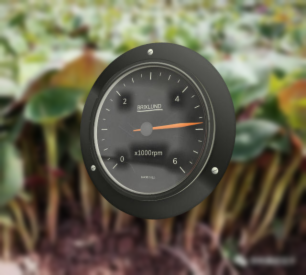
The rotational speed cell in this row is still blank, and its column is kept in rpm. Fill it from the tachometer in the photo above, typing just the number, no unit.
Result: 4875
